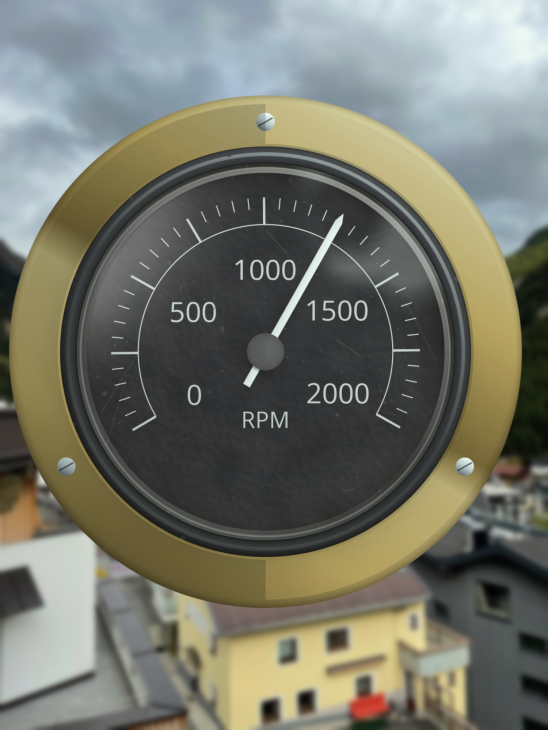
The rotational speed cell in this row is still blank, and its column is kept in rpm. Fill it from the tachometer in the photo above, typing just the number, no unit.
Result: 1250
